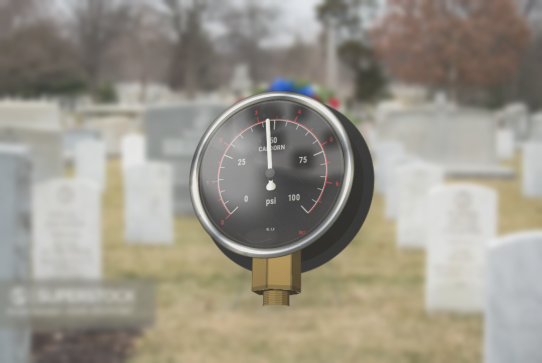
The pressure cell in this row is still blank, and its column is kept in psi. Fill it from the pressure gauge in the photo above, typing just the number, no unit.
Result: 47.5
